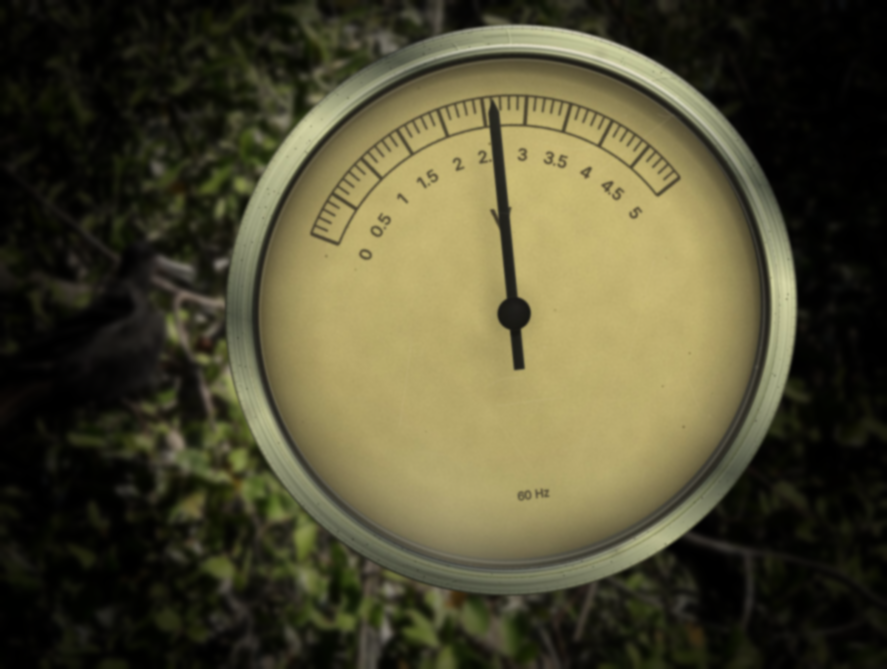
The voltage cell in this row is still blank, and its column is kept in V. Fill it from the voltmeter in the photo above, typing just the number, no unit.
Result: 2.6
